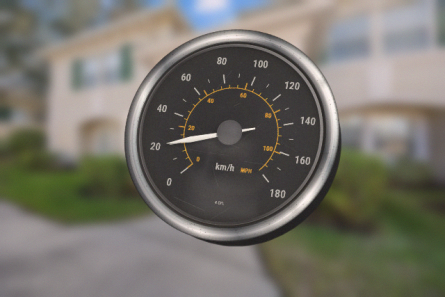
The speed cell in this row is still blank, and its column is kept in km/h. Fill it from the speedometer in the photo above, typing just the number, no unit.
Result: 20
